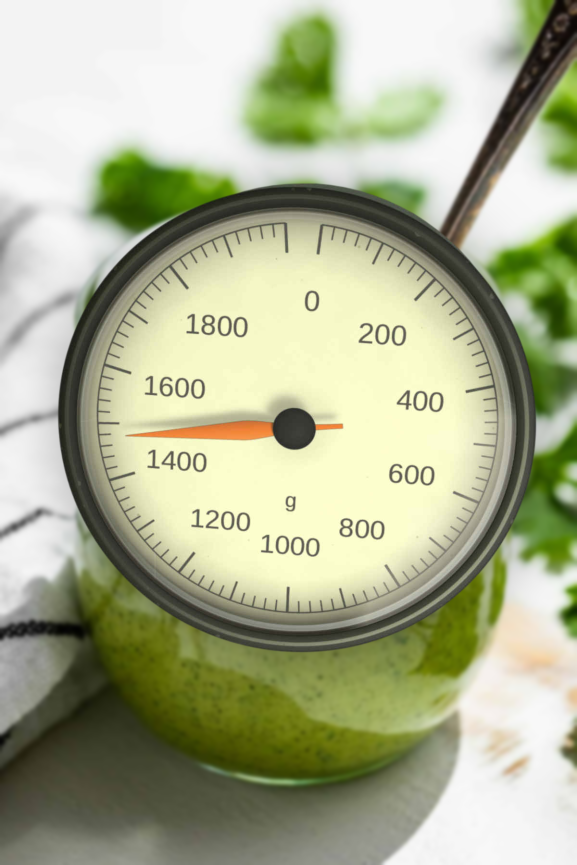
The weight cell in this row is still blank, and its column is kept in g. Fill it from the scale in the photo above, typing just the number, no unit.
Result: 1480
